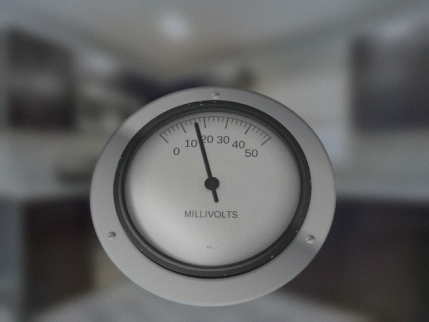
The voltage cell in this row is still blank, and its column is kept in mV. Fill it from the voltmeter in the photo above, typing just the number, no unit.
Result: 16
